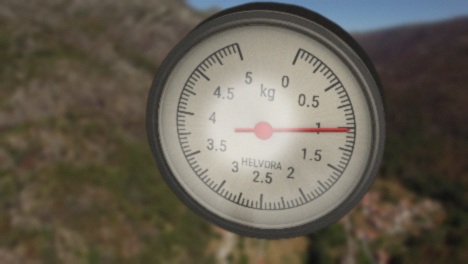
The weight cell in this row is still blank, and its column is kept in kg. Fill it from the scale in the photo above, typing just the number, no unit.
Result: 1
